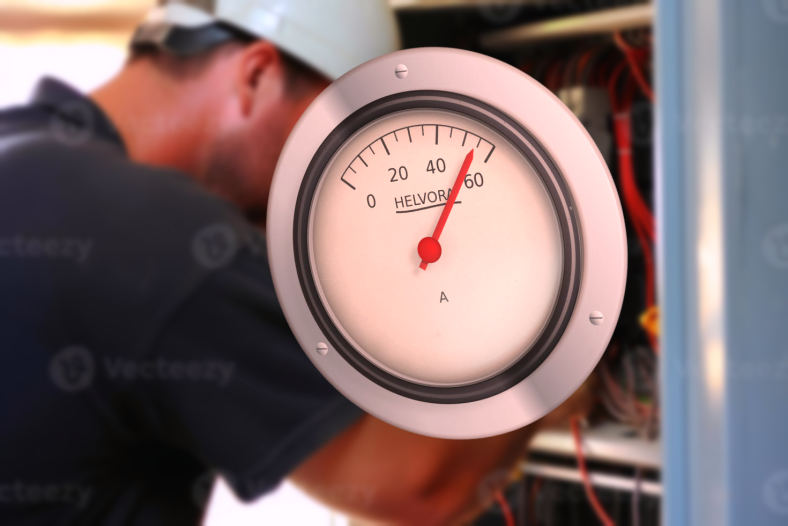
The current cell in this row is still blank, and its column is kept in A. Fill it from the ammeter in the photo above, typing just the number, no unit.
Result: 55
